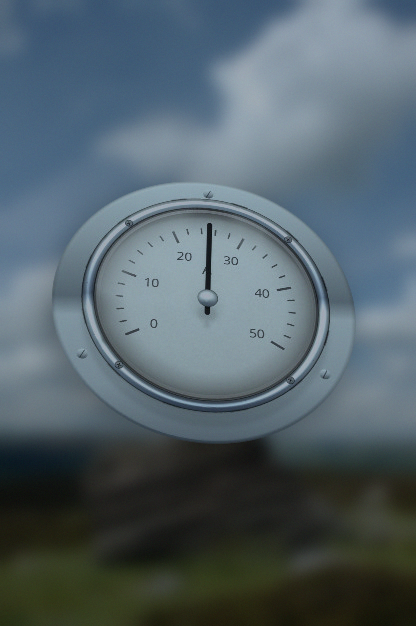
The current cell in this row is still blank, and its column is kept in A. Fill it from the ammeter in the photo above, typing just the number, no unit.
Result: 25
